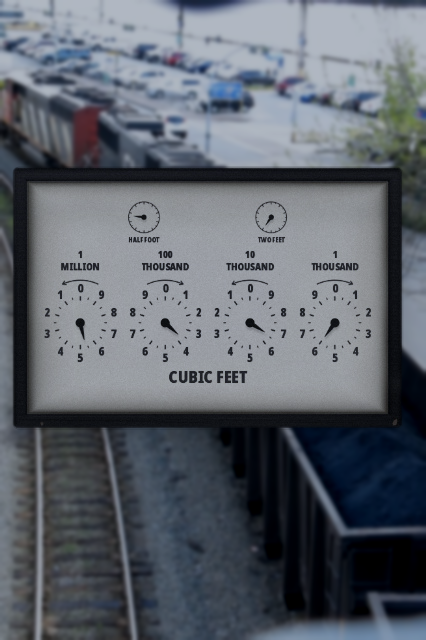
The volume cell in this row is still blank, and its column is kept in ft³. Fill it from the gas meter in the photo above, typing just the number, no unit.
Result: 536600
